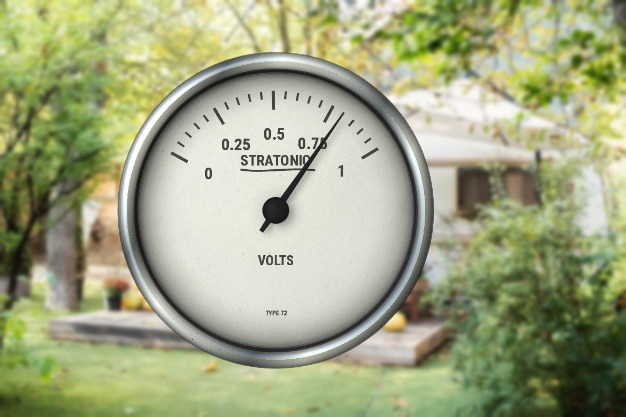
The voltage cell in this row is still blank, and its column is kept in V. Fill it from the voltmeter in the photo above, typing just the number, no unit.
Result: 0.8
